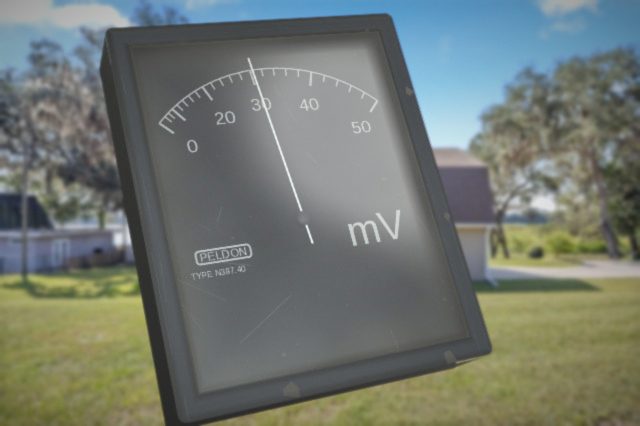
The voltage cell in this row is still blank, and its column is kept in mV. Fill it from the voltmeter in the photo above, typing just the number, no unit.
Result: 30
